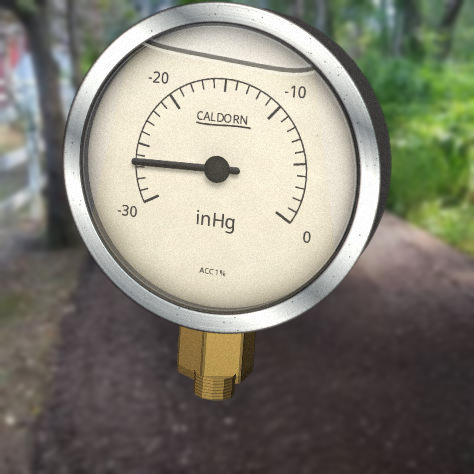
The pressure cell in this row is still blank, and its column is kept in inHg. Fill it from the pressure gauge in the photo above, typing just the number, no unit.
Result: -26.5
